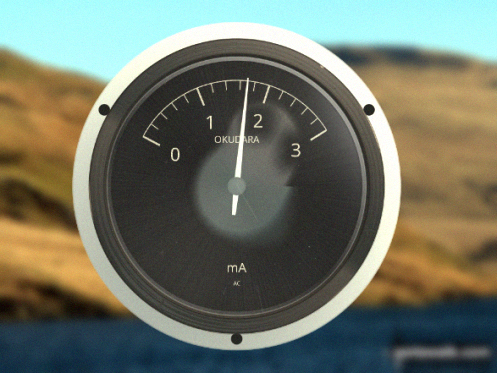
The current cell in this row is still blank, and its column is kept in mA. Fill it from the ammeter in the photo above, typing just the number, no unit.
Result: 1.7
